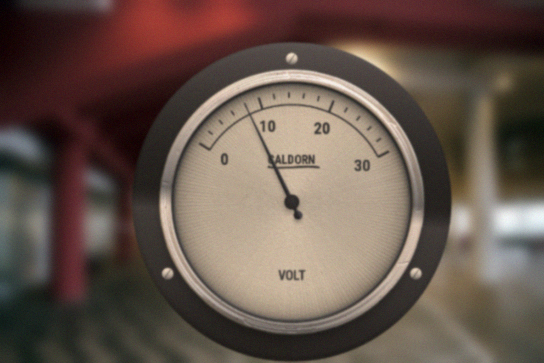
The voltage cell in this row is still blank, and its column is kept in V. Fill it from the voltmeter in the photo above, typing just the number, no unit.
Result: 8
